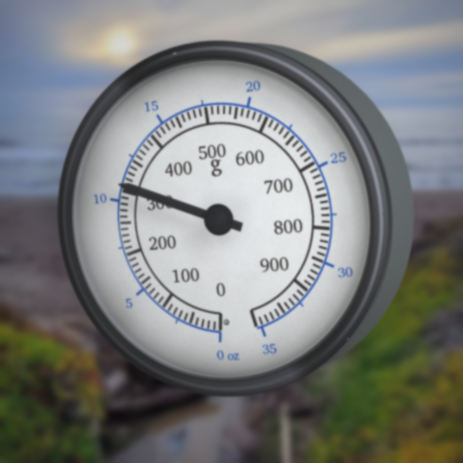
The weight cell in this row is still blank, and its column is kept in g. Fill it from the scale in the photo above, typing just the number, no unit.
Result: 310
